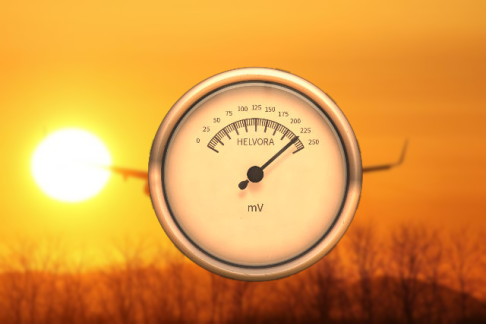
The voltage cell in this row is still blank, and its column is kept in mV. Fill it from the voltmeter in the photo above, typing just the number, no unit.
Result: 225
